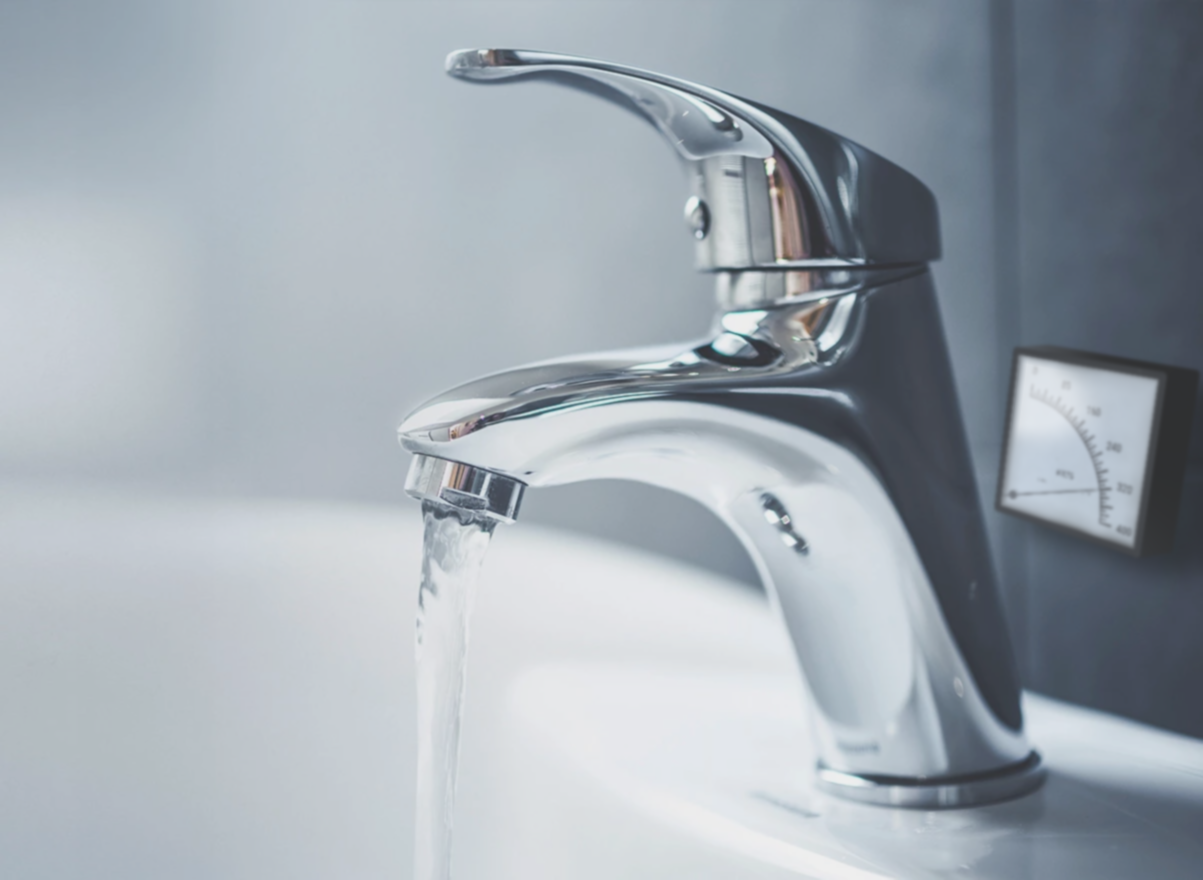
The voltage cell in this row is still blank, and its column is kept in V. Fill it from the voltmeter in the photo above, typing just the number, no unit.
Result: 320
